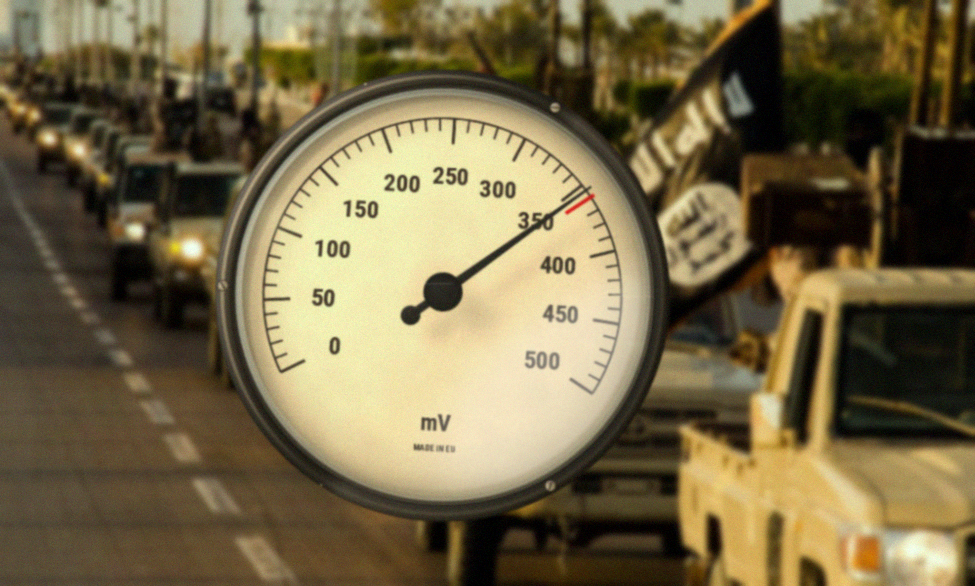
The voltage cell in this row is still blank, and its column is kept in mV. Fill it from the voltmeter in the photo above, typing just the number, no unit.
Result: 355
